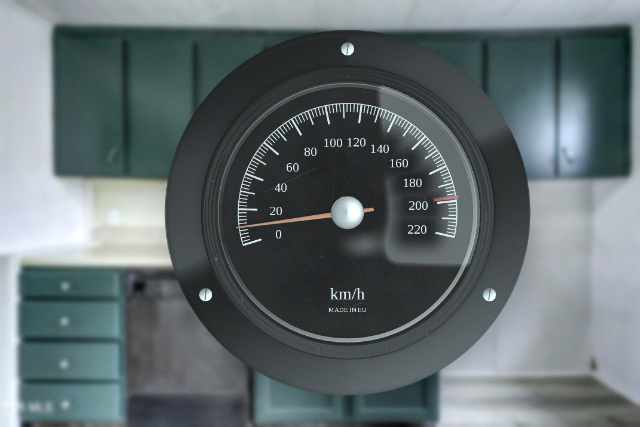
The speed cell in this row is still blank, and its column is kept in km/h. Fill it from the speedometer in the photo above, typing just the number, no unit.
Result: 10
